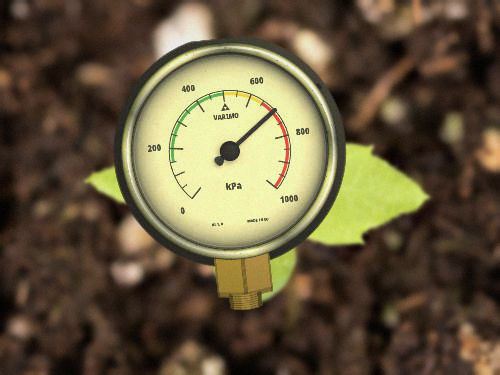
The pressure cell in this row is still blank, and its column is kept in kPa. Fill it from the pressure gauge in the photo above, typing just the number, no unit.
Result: 700
